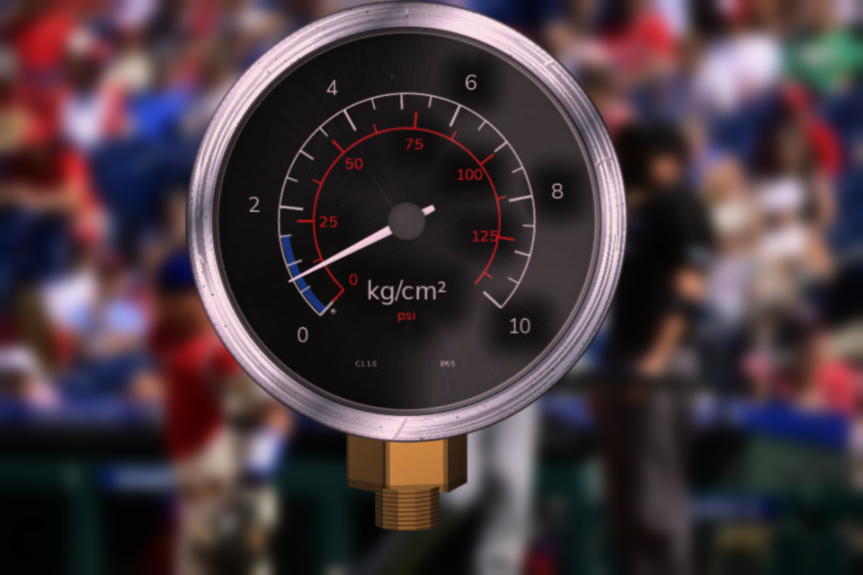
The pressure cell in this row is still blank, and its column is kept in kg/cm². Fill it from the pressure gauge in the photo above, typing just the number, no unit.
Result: 0.75
